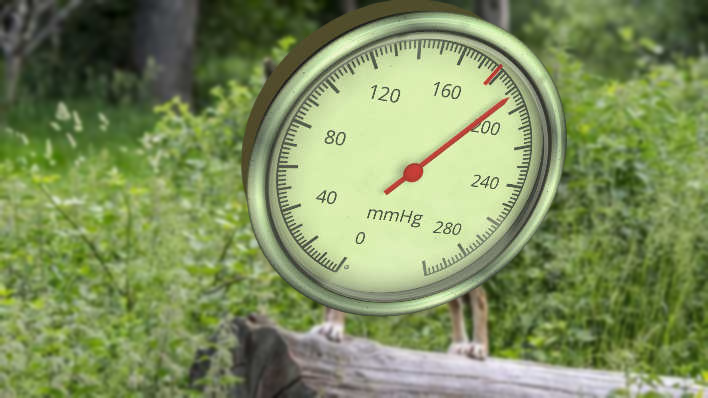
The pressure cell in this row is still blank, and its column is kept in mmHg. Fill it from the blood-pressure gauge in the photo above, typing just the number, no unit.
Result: 190
